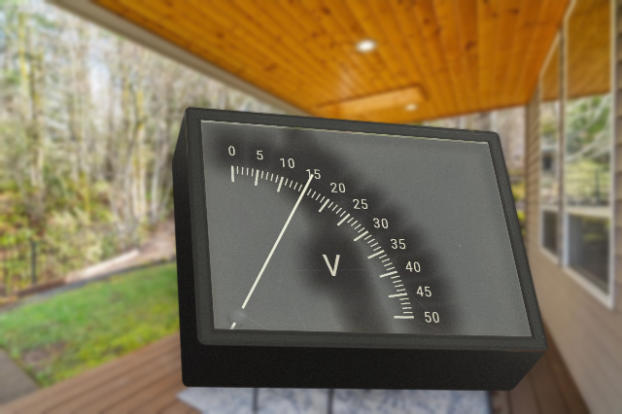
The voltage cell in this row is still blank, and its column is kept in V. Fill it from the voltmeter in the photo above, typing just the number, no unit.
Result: 15
